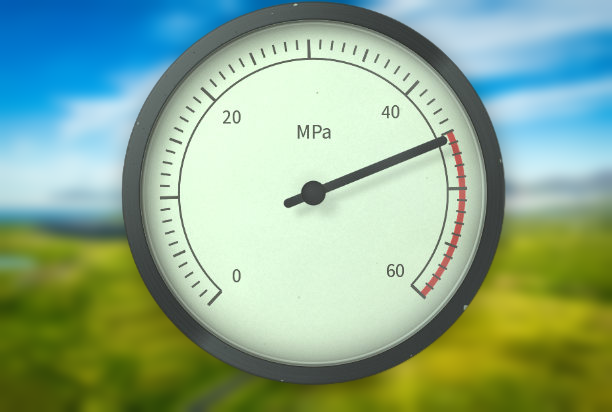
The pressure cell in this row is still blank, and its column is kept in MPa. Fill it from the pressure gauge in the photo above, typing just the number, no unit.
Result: 45.5
